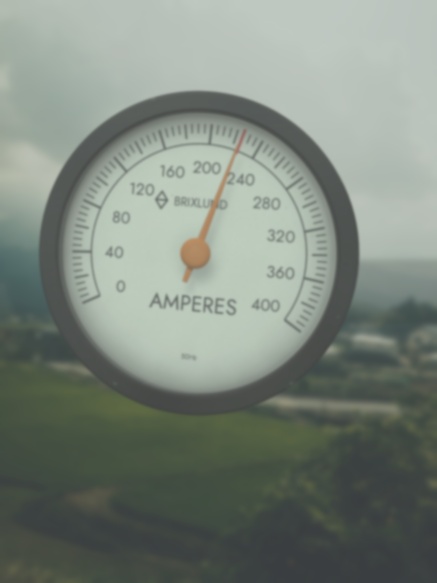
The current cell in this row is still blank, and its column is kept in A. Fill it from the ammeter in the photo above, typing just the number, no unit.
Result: 225
